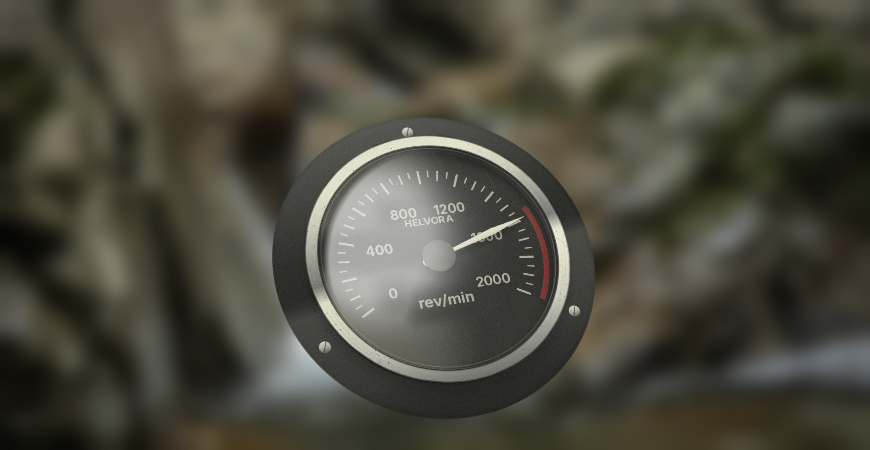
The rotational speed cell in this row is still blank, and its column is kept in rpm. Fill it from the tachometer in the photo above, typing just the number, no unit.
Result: 1600
